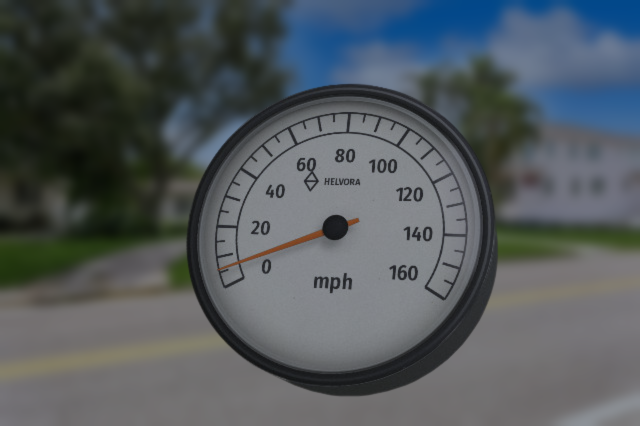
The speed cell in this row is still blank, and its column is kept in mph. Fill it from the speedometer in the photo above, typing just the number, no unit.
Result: 5
